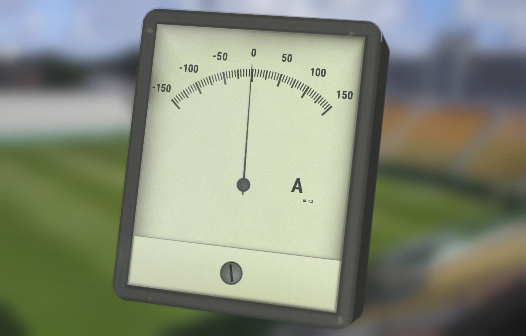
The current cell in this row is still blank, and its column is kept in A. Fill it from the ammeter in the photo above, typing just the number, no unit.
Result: 0
